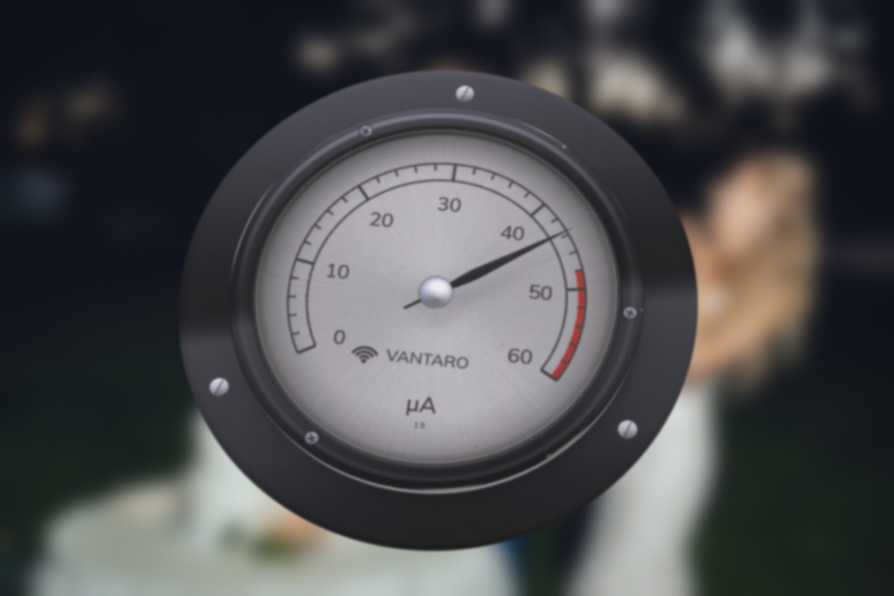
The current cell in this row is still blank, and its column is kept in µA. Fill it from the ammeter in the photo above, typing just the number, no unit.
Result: 44
